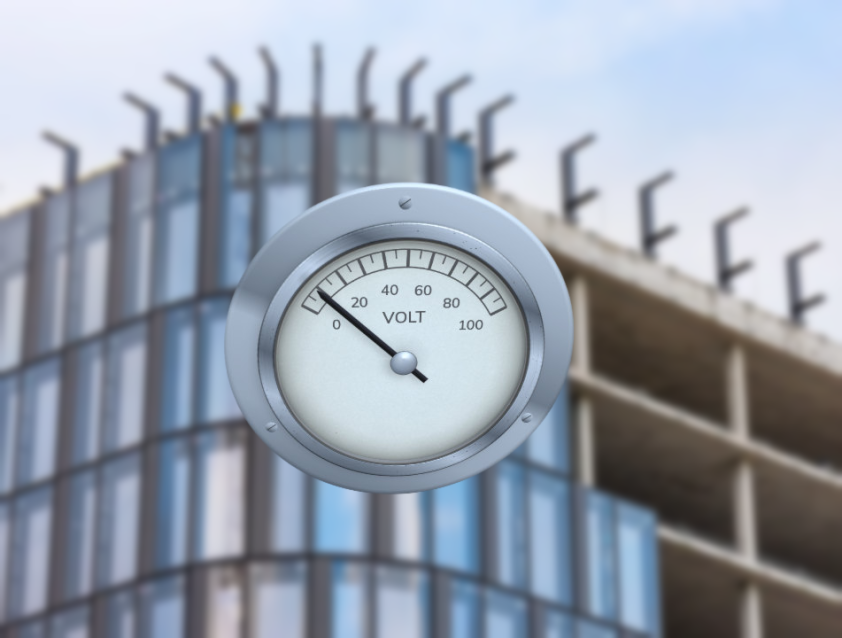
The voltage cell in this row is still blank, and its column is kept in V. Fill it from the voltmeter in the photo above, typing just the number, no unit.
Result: 10
